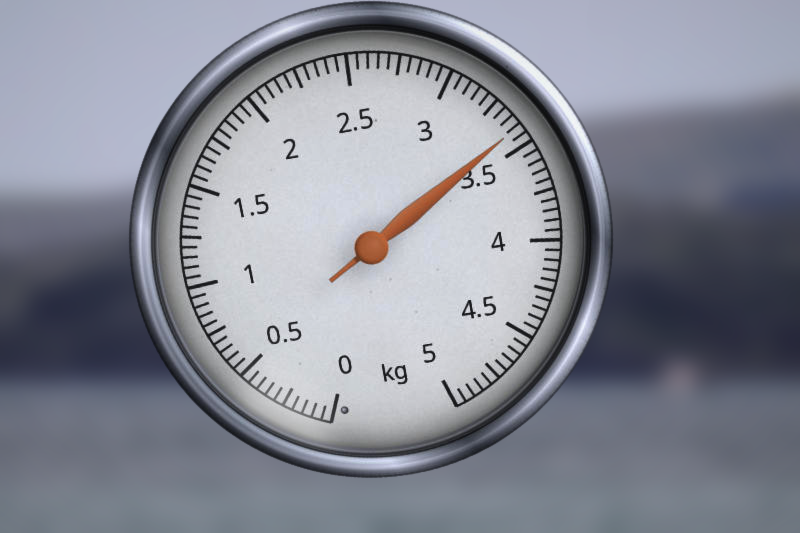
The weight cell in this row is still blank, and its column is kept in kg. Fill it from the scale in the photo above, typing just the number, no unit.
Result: 3.4
